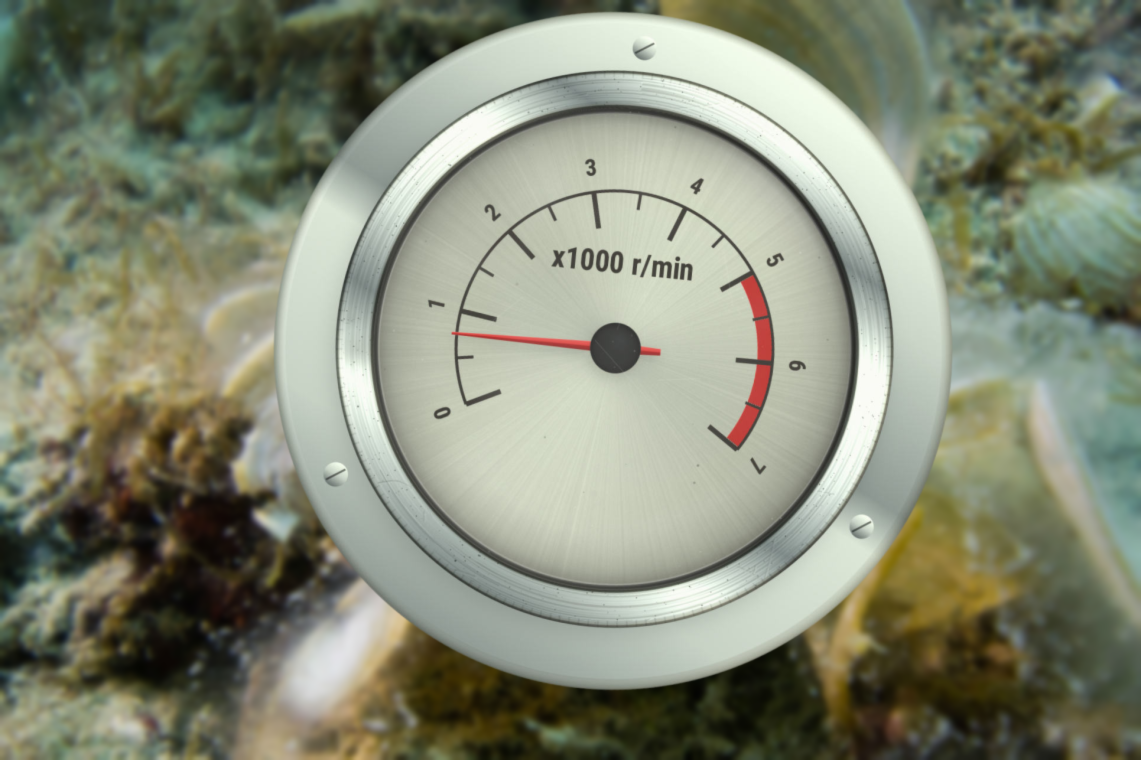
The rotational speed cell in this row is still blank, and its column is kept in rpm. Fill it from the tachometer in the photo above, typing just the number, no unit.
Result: 750
